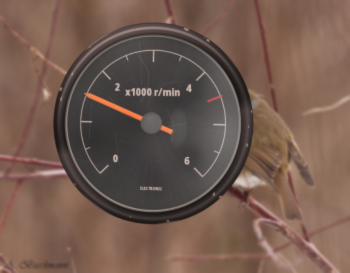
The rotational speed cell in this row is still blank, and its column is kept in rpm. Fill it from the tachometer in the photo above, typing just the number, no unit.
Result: 1500
